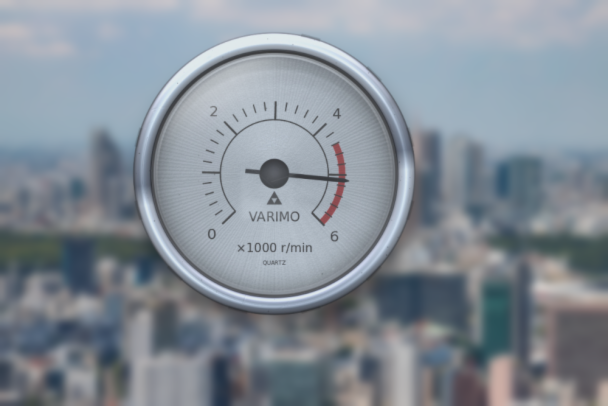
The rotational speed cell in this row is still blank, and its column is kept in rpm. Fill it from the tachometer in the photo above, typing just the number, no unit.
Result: 5100
